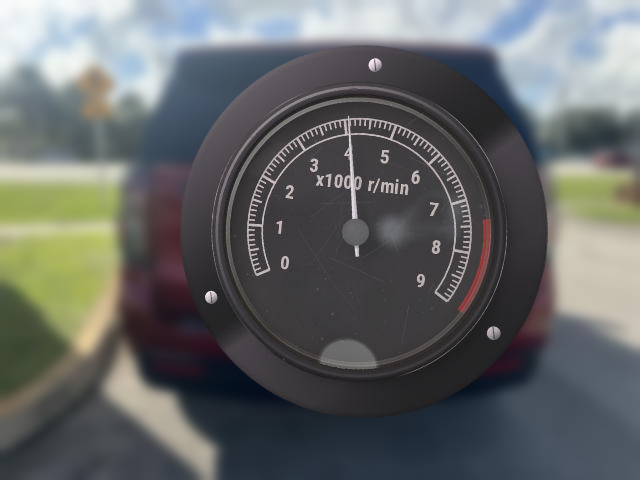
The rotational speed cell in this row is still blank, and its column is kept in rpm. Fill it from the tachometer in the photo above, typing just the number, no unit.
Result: 4100
